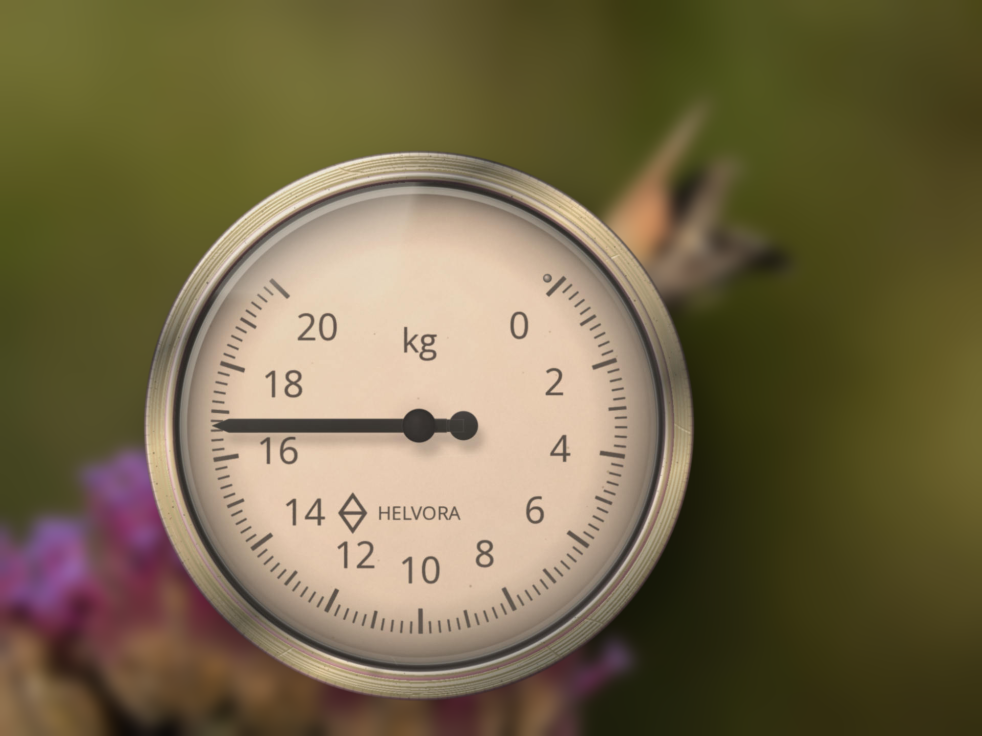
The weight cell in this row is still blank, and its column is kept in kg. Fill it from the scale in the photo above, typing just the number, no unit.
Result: 16.7
